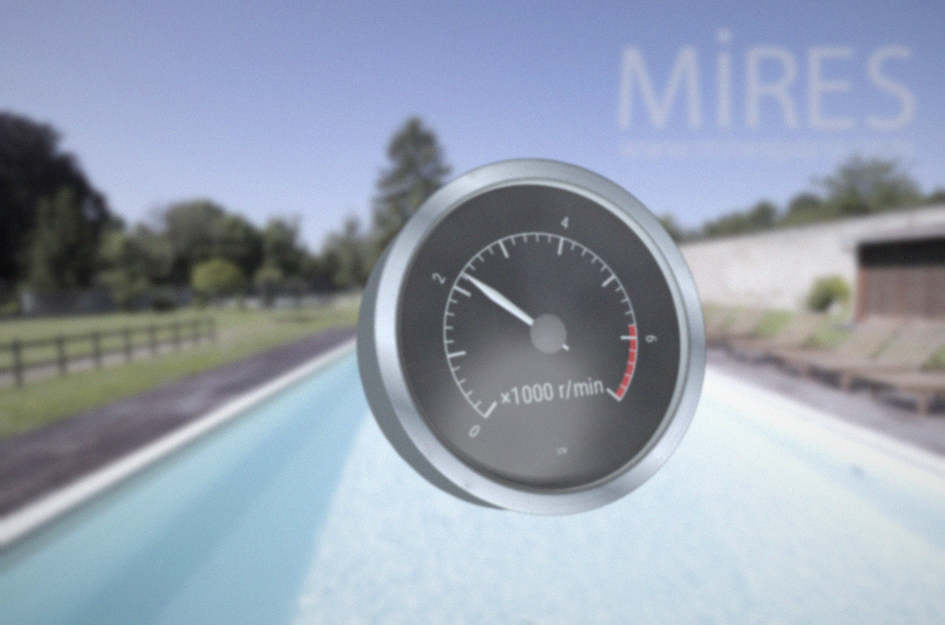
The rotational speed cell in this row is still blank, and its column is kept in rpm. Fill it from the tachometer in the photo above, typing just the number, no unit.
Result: 2200
